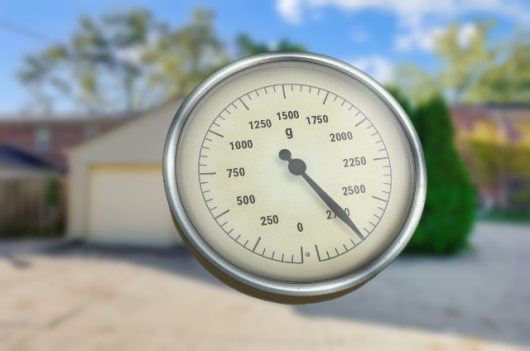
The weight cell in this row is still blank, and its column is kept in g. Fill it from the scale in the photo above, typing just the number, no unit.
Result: 2750
